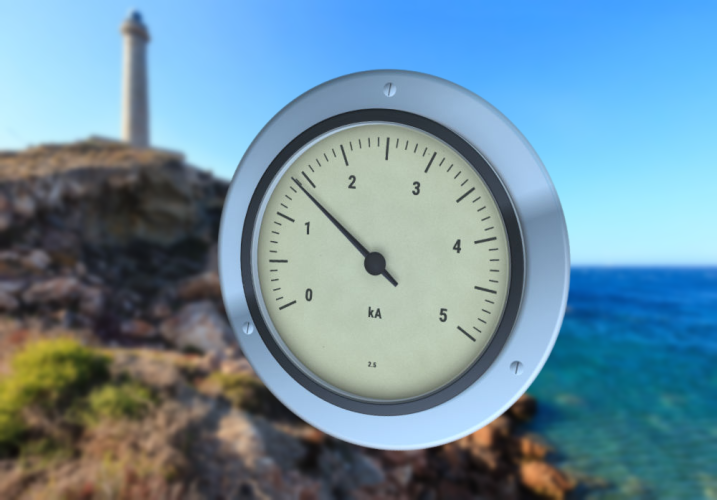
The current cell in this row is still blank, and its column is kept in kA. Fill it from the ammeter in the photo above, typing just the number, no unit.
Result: 1.4
